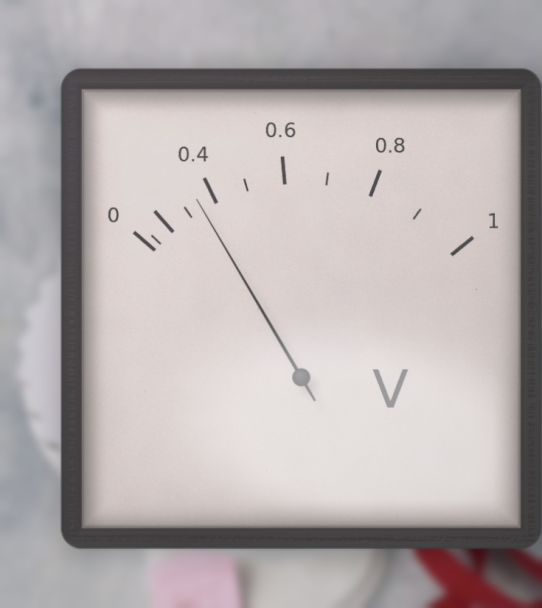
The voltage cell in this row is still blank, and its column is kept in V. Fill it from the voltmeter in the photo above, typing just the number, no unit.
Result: 0.35
